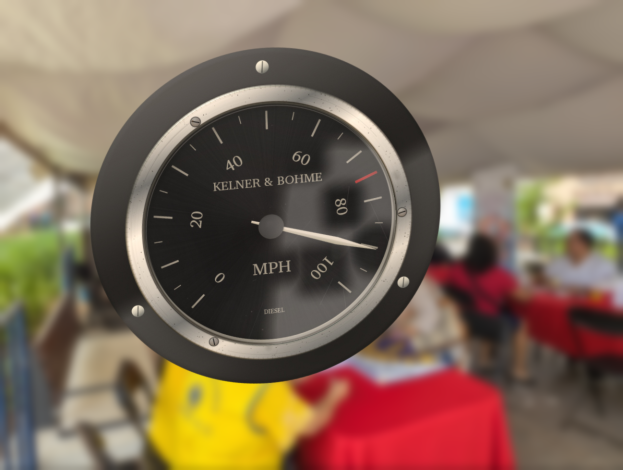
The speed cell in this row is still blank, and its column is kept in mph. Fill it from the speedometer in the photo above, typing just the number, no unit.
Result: 90
